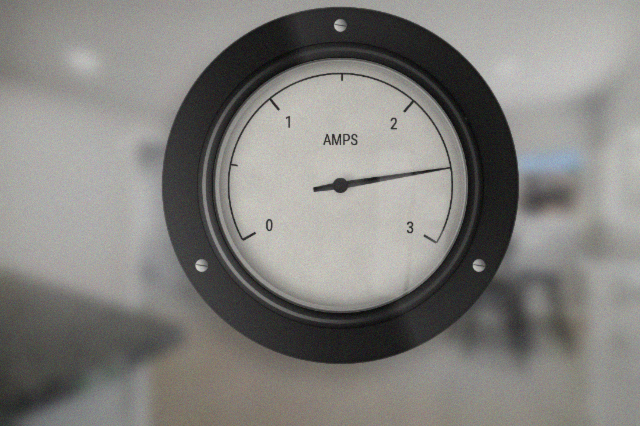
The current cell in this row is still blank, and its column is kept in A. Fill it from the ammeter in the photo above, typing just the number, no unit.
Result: 2.5
